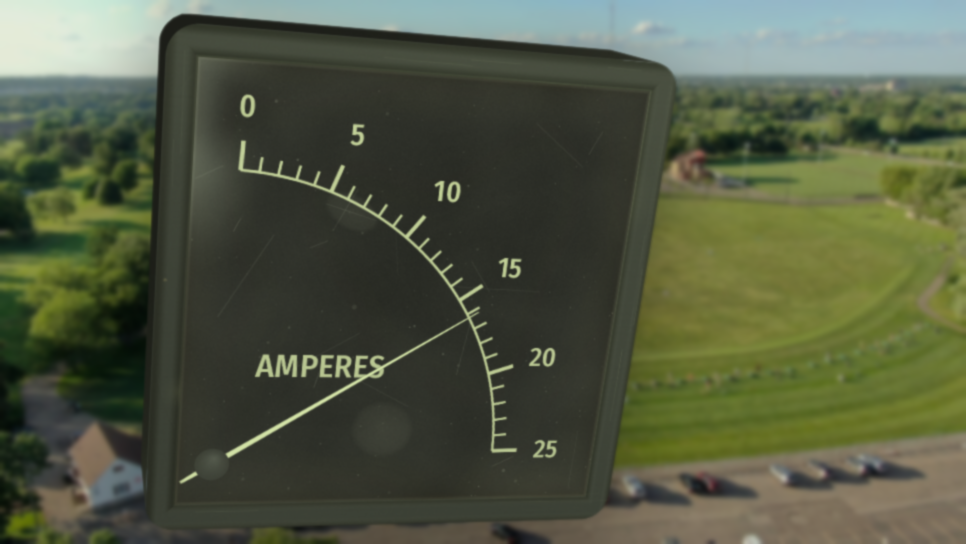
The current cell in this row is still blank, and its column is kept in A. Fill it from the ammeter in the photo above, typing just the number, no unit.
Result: 16
